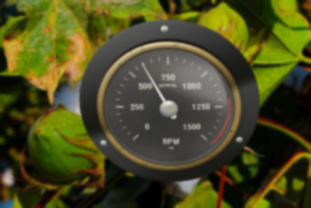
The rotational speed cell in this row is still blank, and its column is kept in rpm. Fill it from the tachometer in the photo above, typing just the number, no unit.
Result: 600
